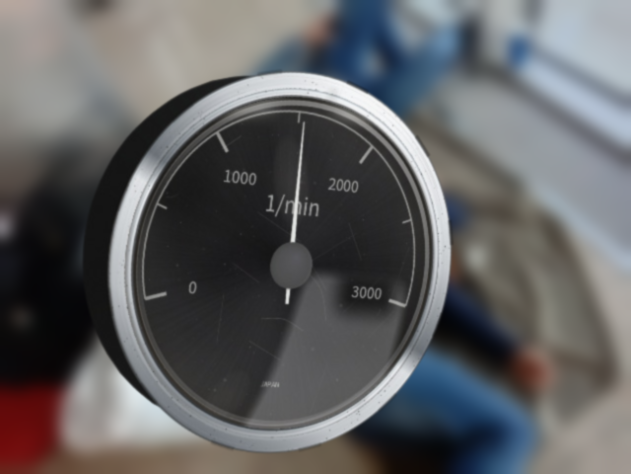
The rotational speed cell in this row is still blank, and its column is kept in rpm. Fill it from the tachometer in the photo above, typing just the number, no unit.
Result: 1500
